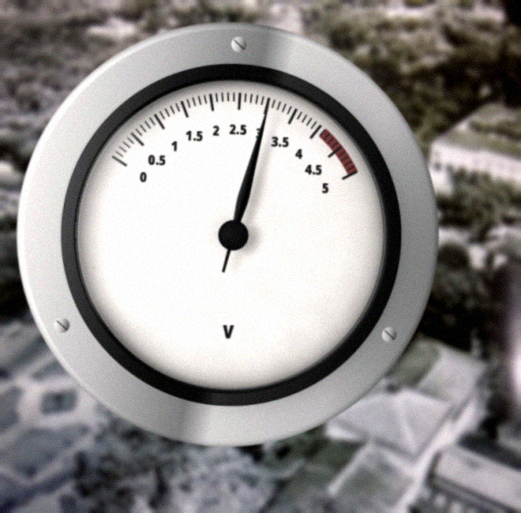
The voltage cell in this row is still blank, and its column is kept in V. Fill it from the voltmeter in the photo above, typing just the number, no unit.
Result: 3
